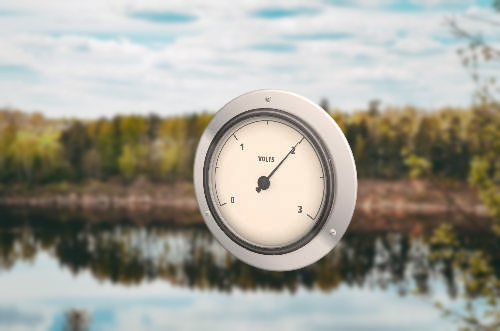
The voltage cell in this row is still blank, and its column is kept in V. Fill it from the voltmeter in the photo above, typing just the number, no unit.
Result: 2
